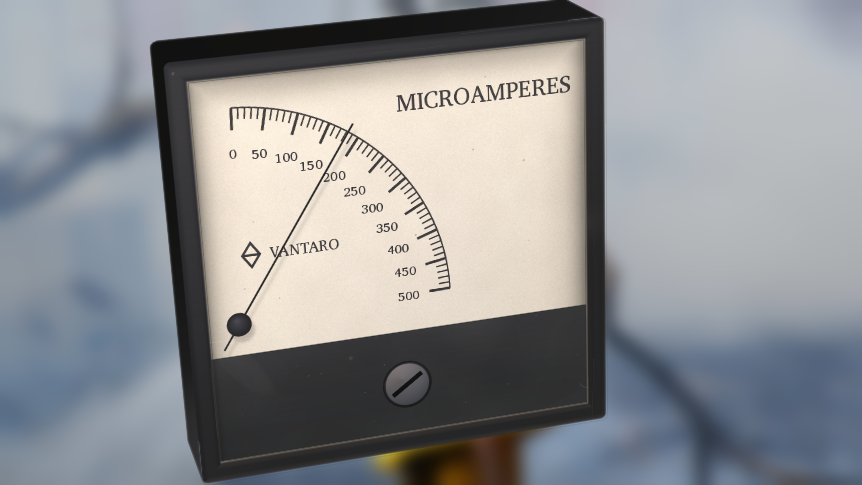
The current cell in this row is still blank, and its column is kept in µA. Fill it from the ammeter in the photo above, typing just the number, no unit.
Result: 180
